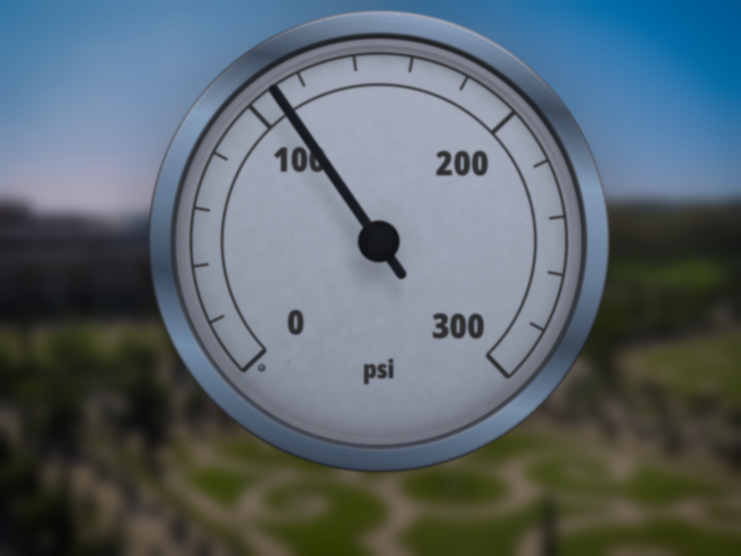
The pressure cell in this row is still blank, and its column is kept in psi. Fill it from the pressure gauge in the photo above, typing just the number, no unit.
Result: 110
